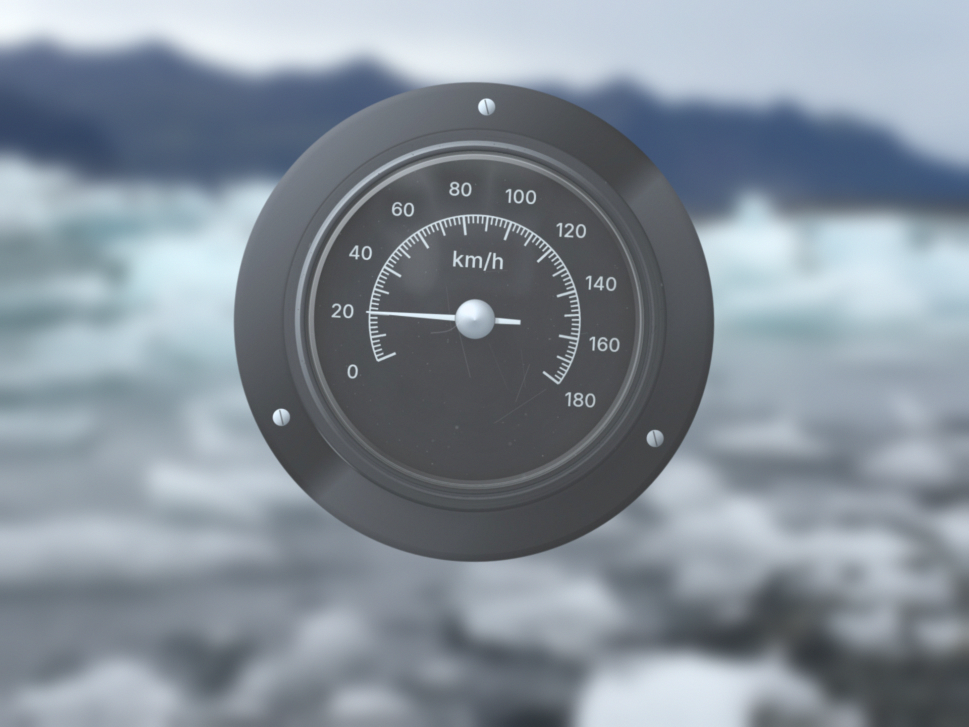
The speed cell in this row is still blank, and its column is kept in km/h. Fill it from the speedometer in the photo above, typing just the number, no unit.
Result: 20
